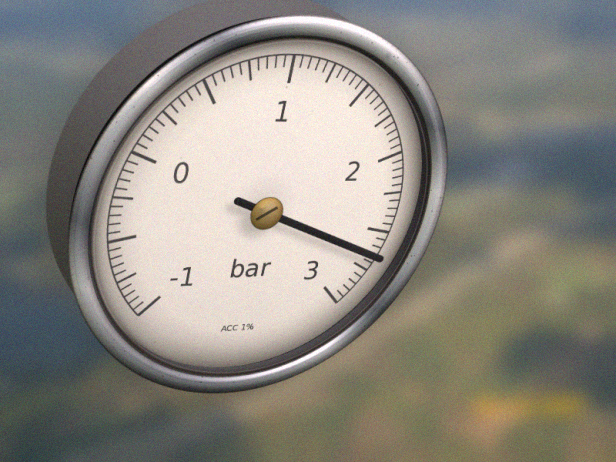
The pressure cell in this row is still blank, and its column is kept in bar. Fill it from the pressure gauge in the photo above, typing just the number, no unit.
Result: 2.65
